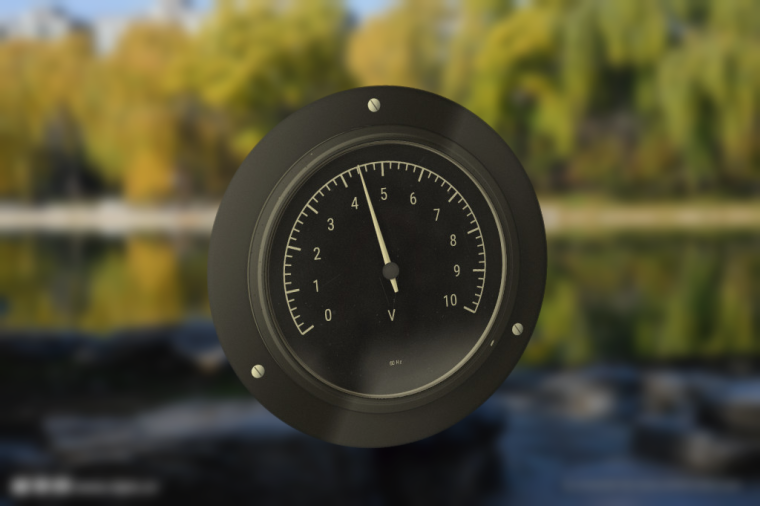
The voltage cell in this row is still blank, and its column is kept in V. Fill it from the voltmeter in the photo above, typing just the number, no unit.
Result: 4.4
